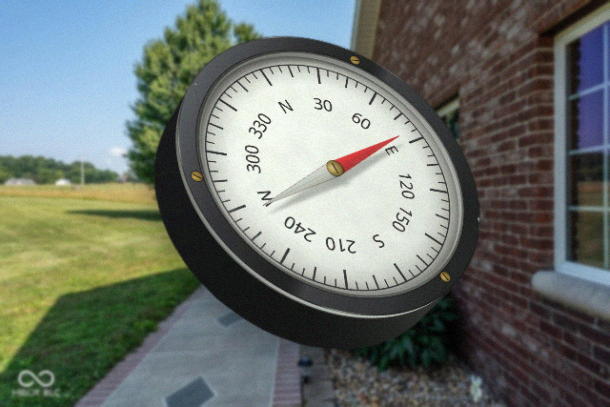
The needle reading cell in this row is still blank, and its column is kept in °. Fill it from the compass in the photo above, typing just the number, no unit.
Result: 85
